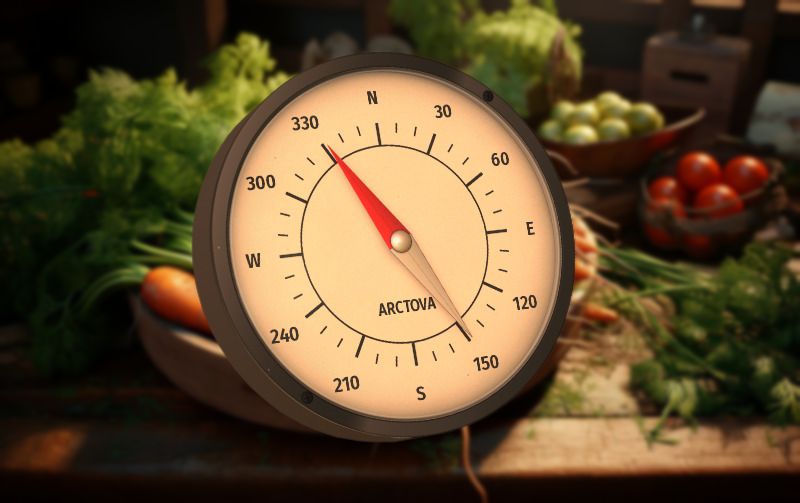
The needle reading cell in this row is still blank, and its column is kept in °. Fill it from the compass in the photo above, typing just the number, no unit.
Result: 330
